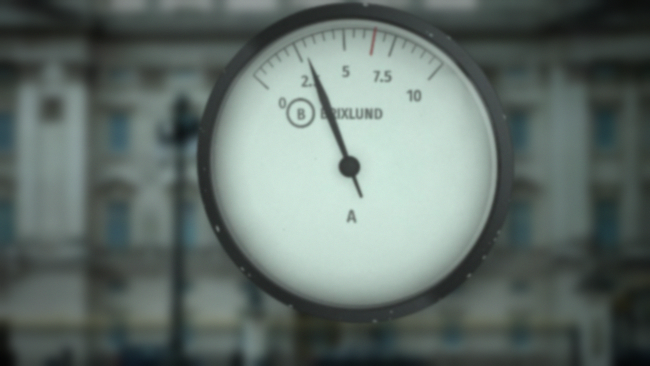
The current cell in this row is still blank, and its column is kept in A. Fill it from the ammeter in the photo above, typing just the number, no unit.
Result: 3
